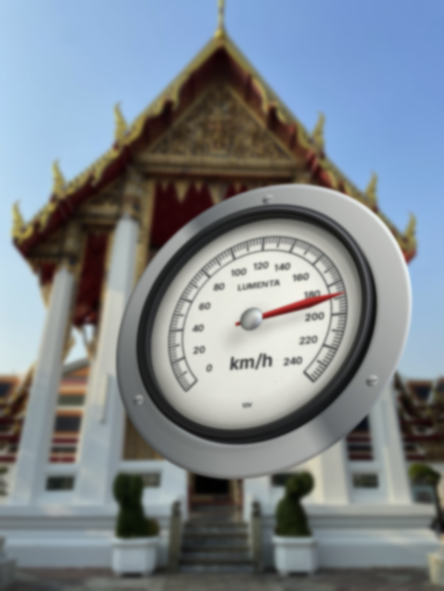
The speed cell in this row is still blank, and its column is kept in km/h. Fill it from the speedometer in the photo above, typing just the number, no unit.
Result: 190
